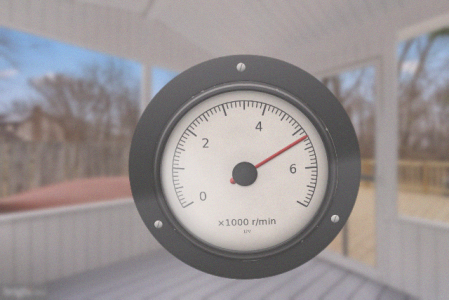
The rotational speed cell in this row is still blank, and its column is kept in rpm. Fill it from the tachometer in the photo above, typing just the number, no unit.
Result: 5200
